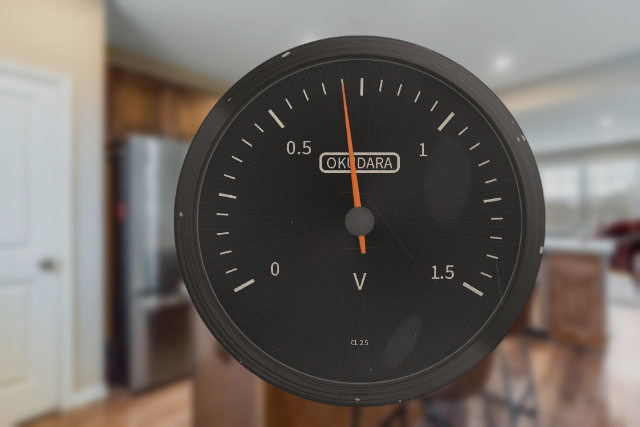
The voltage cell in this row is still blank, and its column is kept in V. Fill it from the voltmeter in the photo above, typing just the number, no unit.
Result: 0.7
